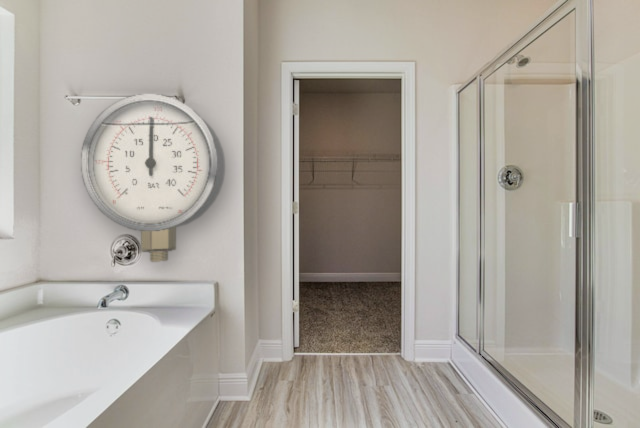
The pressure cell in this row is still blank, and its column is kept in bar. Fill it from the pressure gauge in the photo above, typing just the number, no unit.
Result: 20
